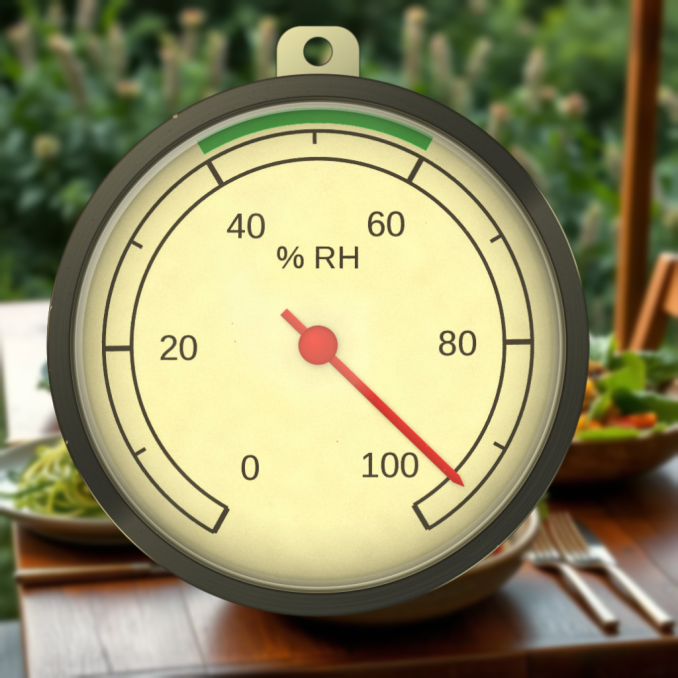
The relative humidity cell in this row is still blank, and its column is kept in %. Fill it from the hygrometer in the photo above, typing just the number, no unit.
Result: 95
